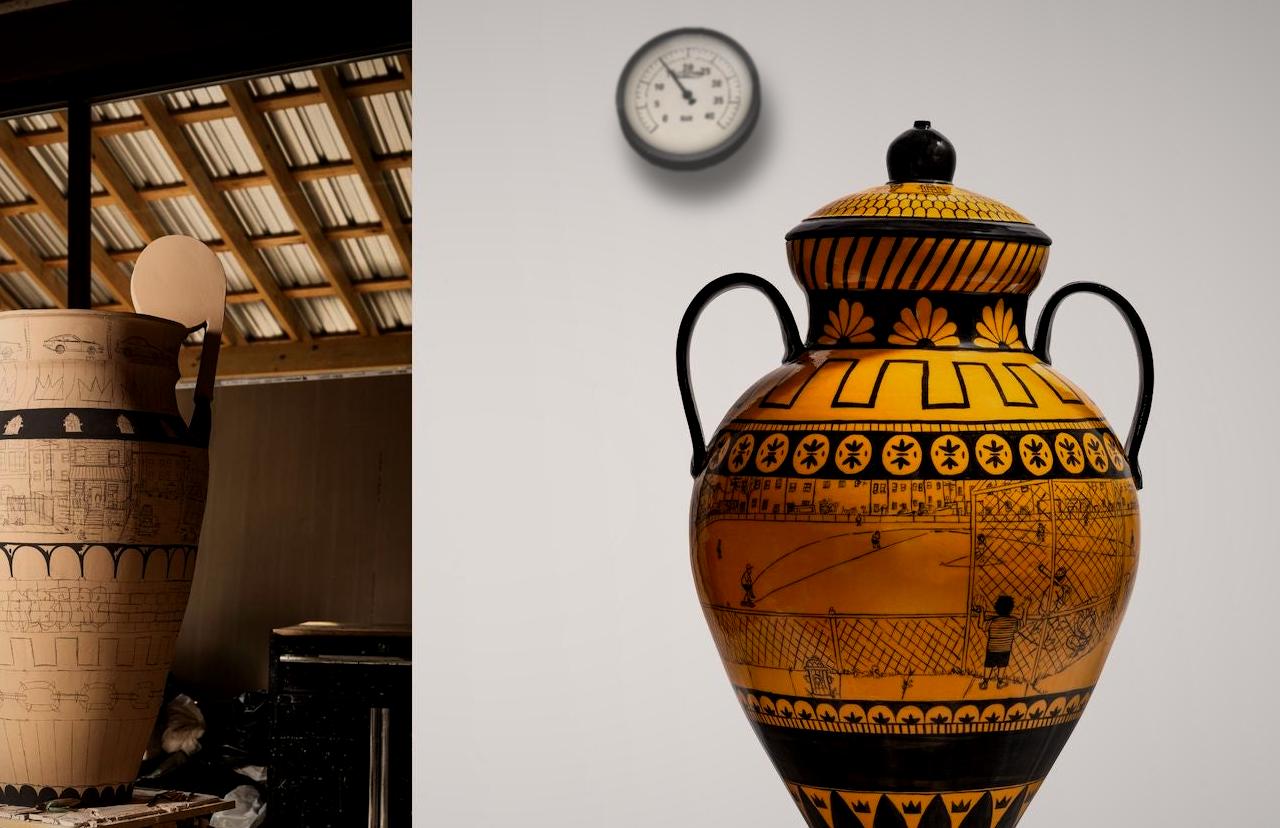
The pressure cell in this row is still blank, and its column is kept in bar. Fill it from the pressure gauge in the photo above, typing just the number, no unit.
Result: 15
